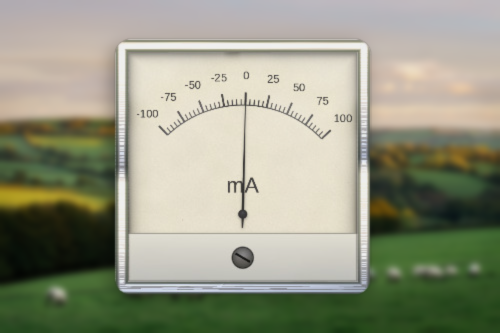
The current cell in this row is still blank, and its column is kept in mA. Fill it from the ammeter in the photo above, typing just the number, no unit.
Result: 0
